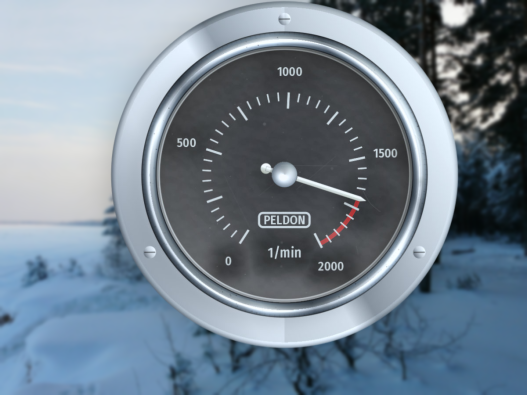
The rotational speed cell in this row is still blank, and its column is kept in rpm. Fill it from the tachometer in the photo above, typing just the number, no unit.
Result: 1700
